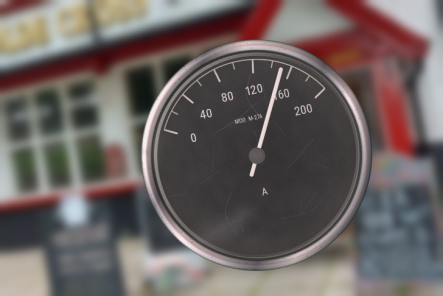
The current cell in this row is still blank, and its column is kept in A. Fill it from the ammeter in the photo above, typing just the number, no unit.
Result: 150
